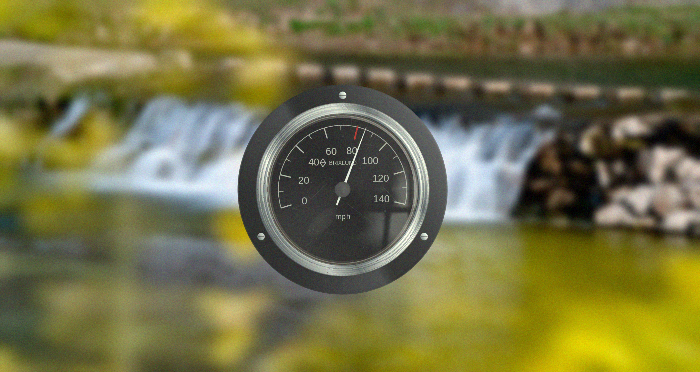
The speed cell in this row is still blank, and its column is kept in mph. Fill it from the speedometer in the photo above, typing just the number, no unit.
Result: 85
